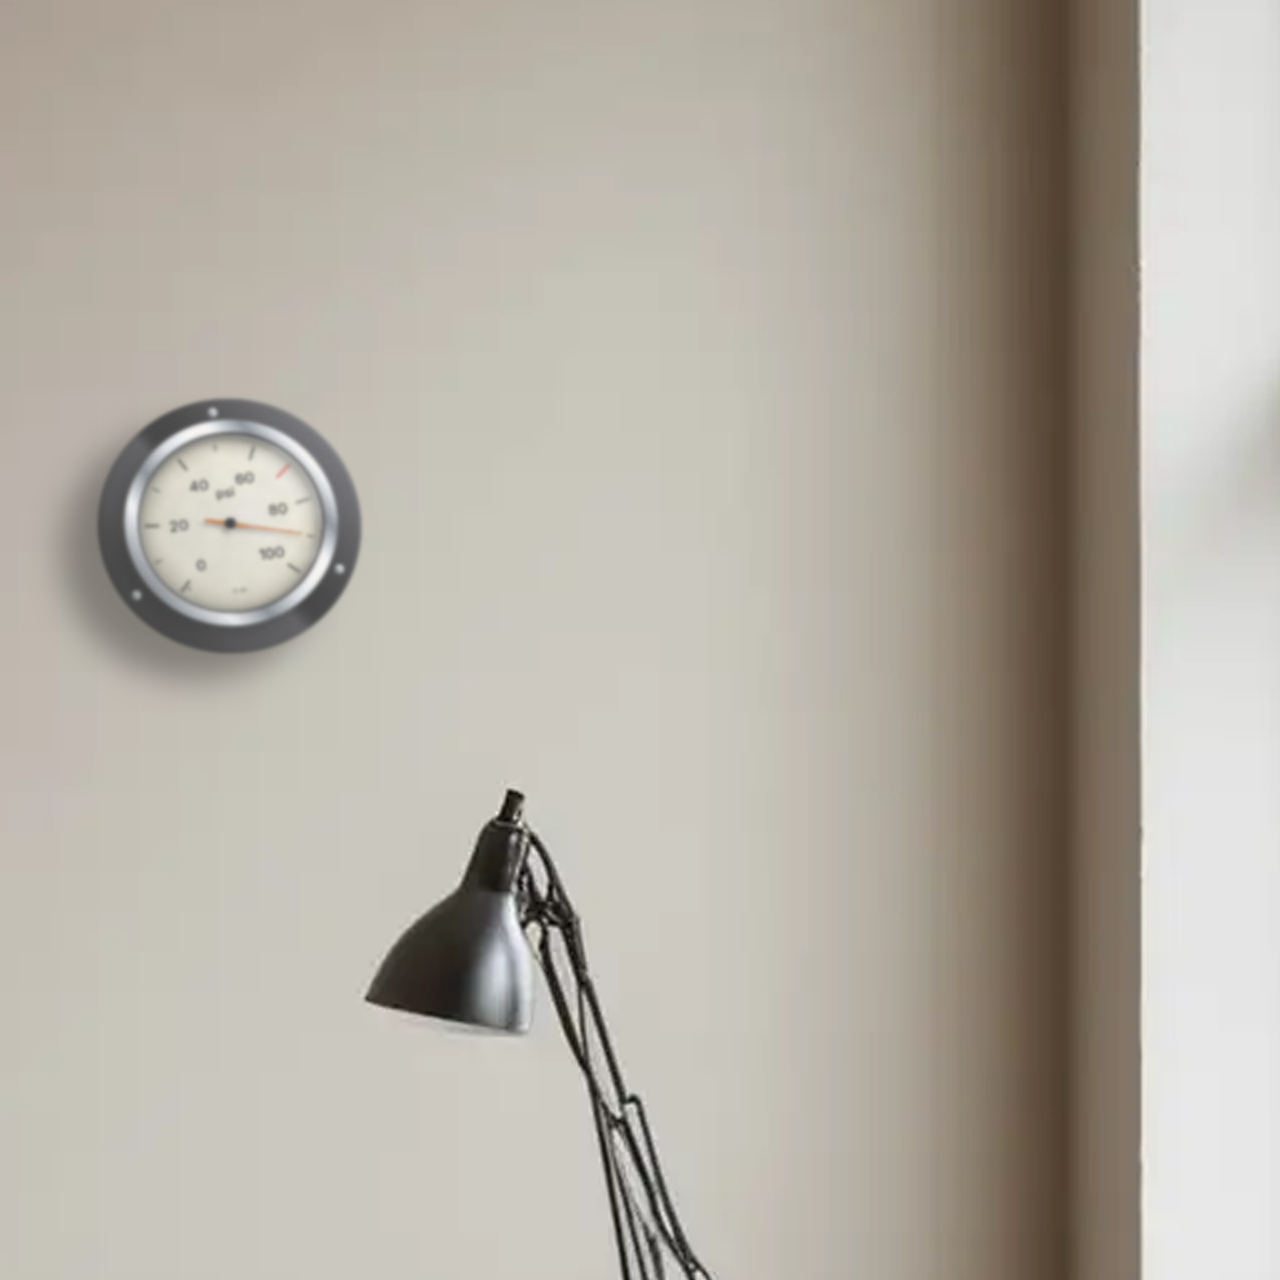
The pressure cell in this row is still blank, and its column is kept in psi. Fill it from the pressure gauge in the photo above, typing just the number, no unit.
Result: 90
